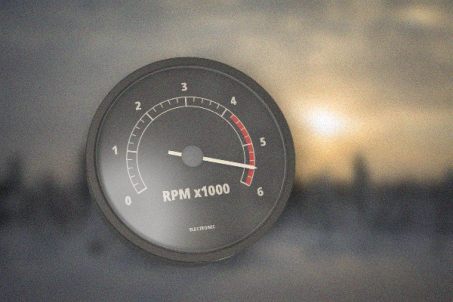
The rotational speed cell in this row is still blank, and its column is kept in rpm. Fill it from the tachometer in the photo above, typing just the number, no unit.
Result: 5600
